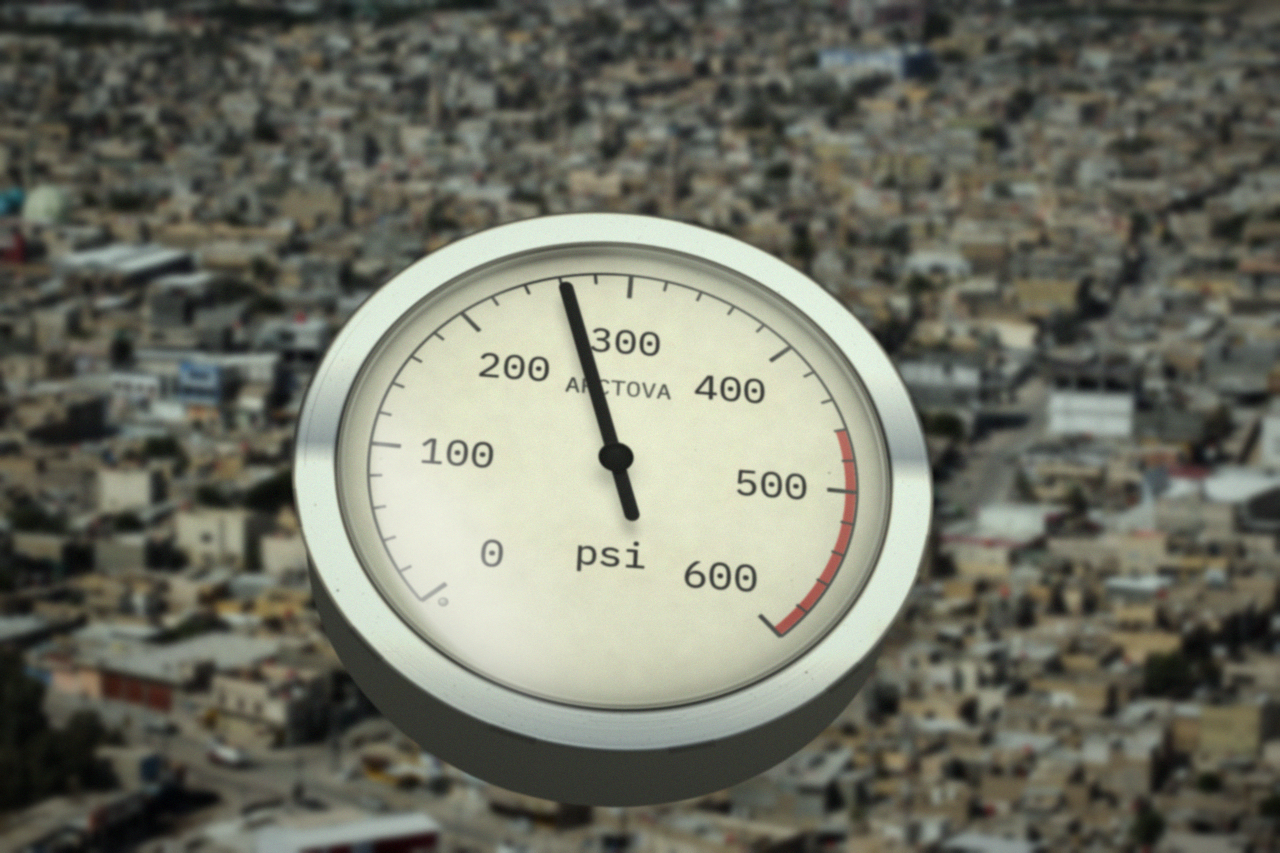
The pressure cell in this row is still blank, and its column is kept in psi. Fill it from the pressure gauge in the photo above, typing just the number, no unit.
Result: 260
